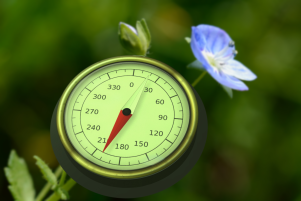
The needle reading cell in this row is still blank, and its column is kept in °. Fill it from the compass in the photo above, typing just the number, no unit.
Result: 200
